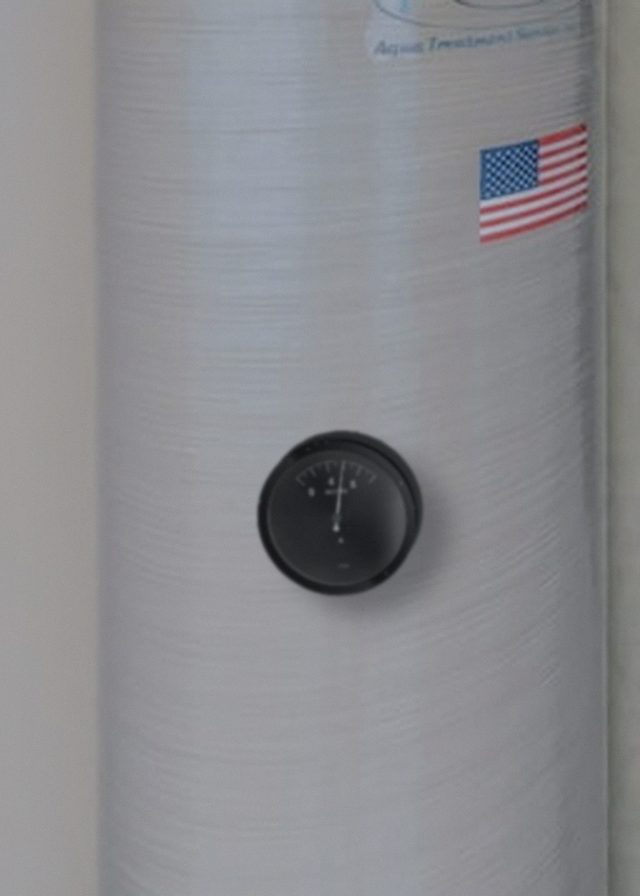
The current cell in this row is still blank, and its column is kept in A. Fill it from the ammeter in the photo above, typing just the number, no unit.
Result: 6
